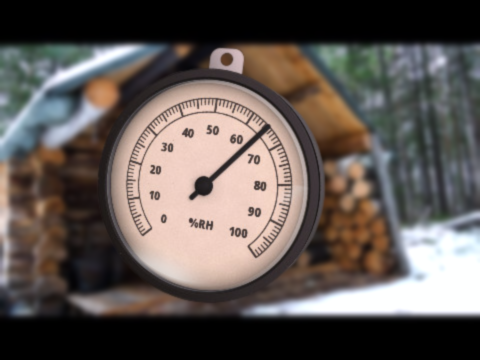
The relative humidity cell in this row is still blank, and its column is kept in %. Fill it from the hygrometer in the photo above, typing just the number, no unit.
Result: 65
